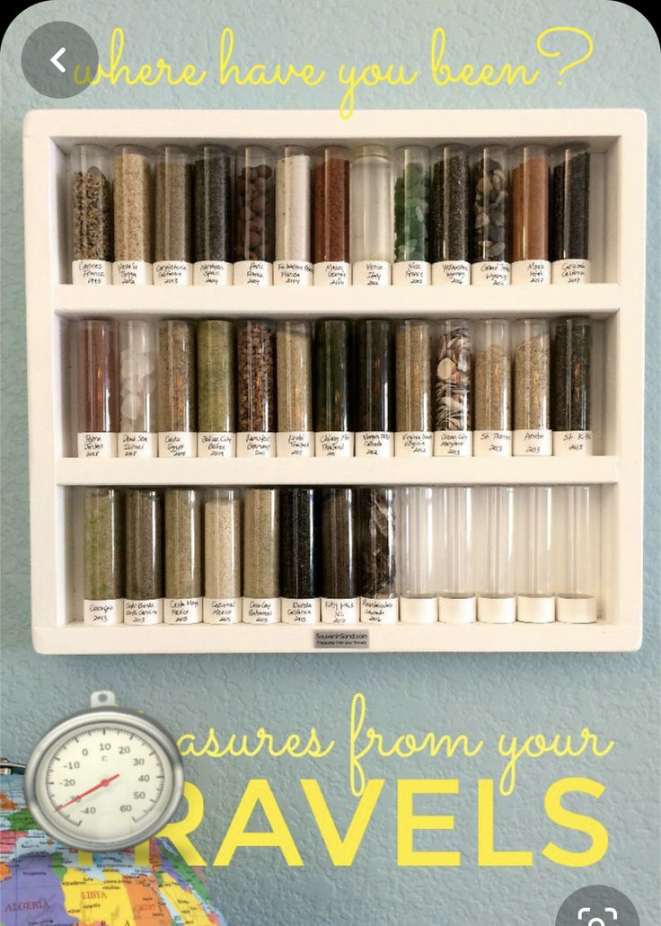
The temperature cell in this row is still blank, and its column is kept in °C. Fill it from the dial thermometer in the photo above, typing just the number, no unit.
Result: -30
